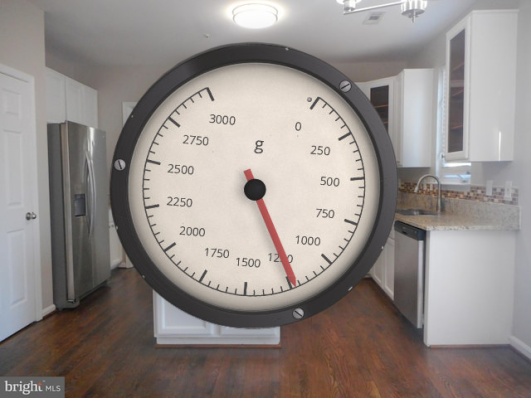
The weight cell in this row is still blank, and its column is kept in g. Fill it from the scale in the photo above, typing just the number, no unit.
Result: 1225
